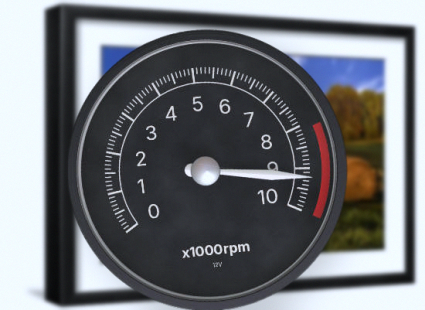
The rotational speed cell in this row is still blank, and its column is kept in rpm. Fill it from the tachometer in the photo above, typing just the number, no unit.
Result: 9200
